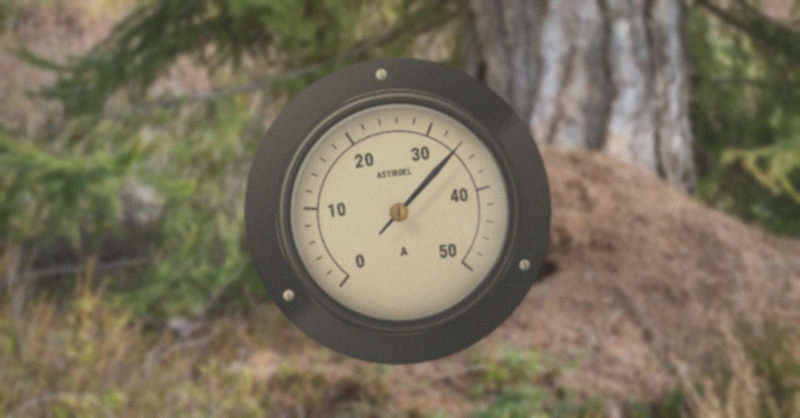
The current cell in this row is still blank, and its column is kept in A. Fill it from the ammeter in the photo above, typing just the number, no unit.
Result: 34
